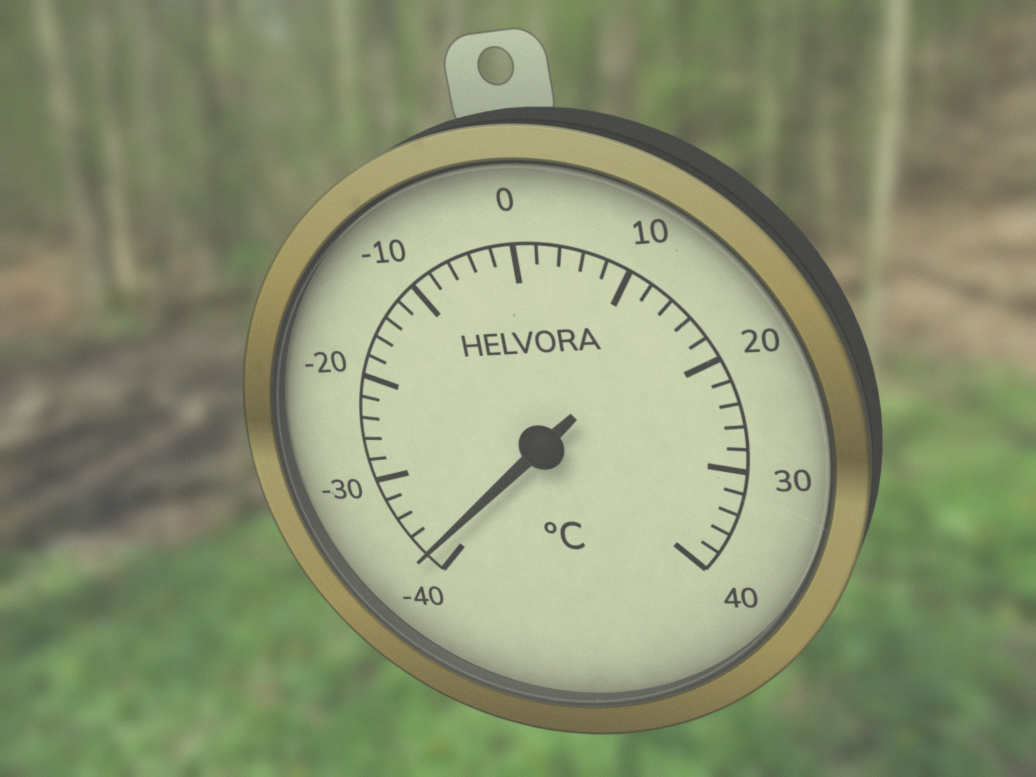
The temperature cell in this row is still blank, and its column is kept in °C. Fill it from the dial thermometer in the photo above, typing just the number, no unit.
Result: -38
